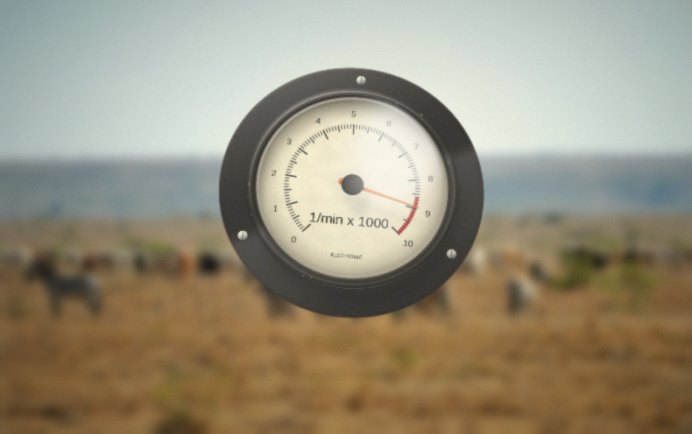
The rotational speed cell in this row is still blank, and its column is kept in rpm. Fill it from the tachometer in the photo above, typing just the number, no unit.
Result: 9000
